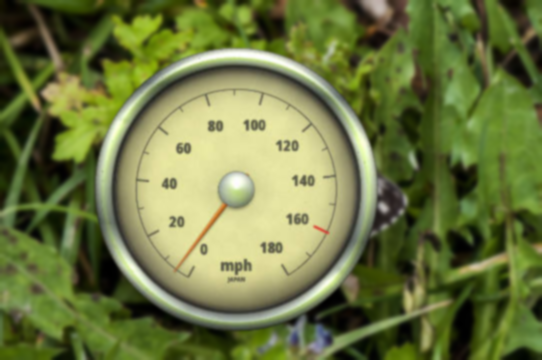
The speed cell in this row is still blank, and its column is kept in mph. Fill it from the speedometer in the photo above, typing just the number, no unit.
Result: 5
